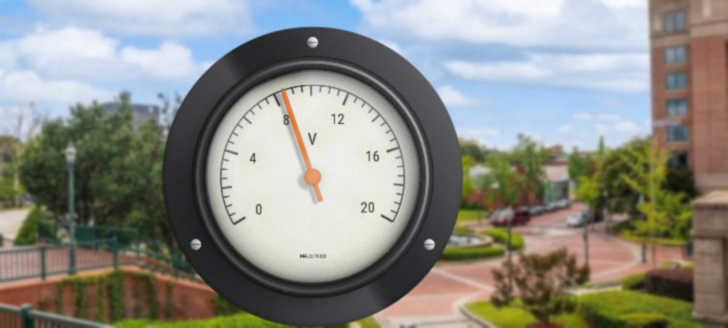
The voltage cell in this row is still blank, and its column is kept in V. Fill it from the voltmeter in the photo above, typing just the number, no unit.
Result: 8.5
